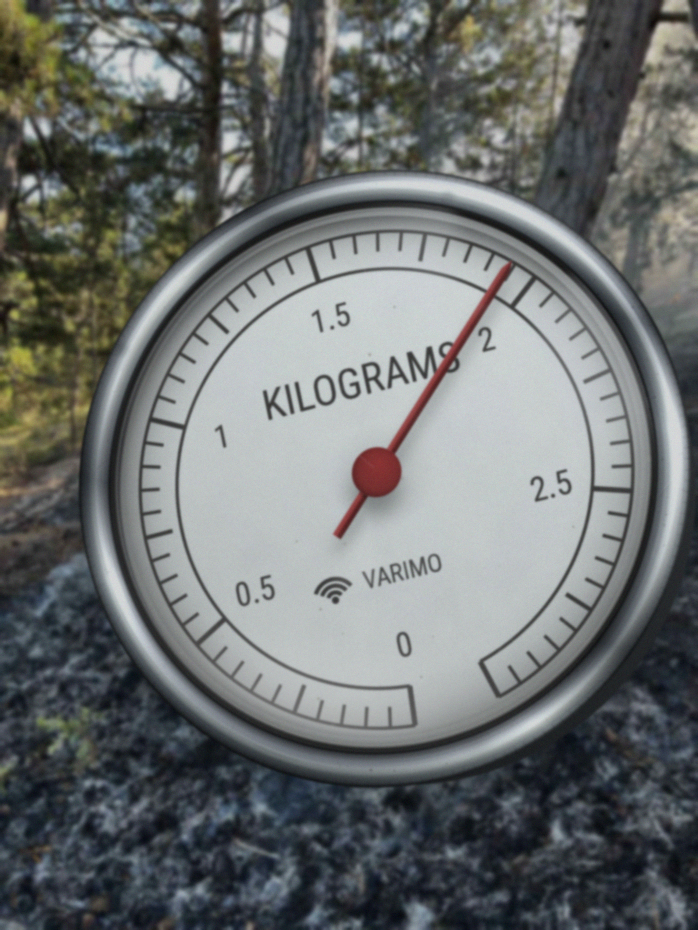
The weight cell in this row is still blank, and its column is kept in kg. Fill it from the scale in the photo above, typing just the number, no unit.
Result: 1.95
